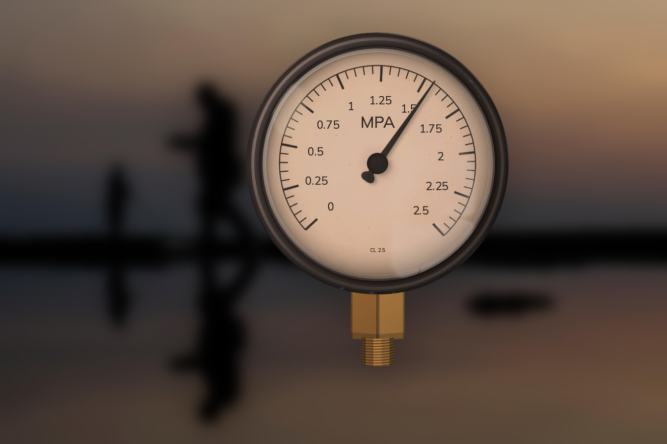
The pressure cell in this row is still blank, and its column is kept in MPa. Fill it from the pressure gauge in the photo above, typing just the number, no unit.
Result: 1.55
